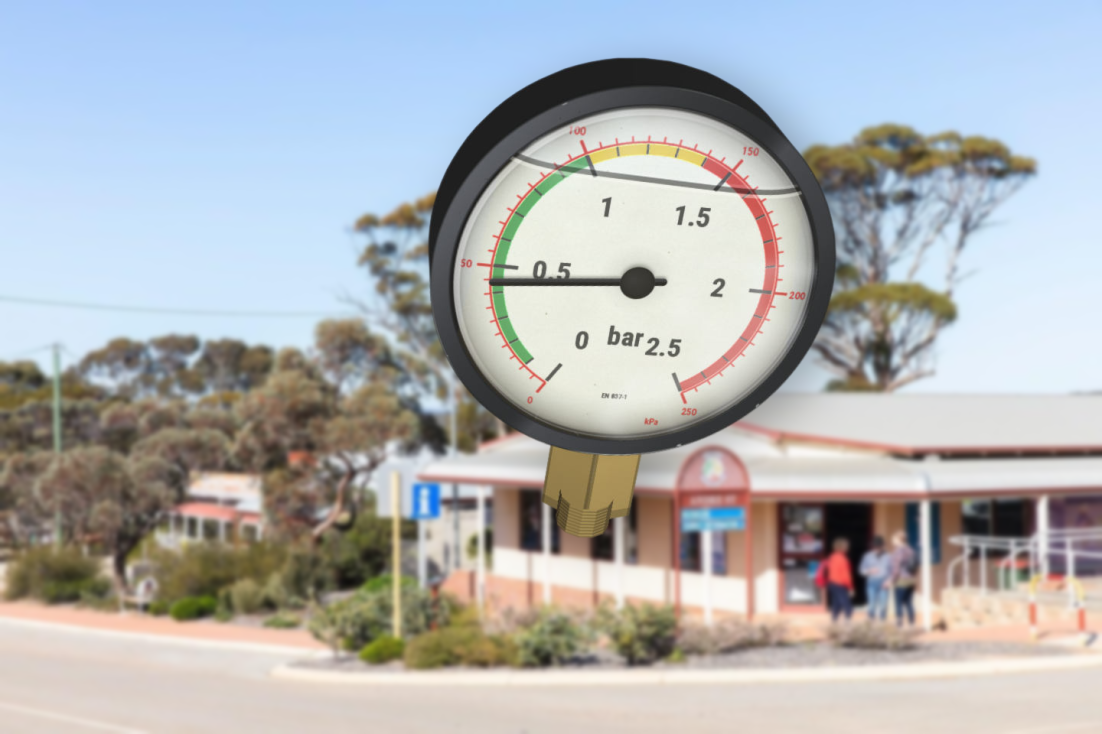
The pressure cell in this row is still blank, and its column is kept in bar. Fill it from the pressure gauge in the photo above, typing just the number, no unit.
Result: 0.45
